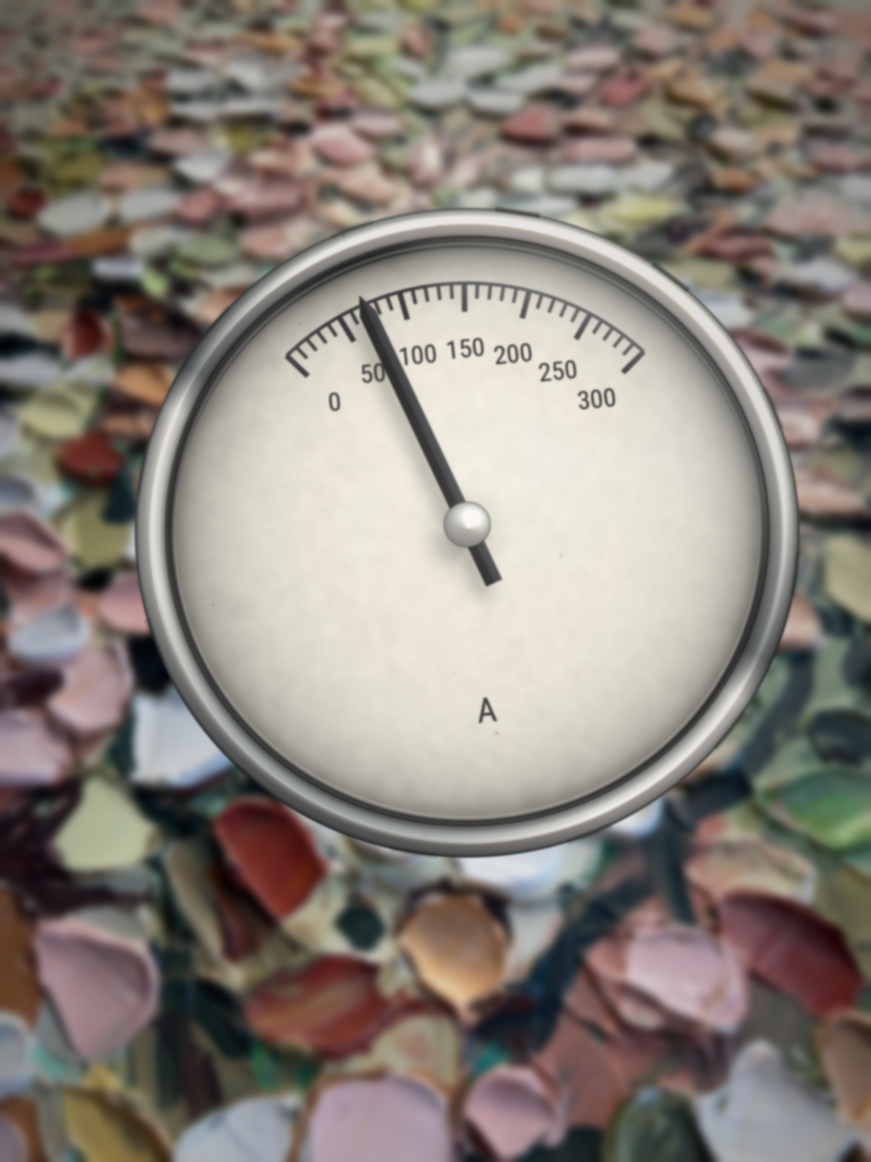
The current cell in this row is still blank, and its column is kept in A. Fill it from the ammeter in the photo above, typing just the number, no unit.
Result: 70
